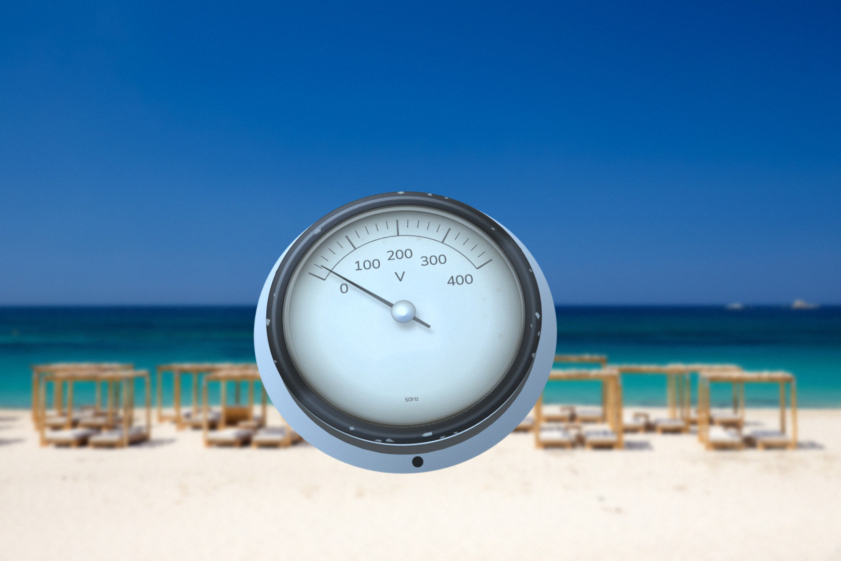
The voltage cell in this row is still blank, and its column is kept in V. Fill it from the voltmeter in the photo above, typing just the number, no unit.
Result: 20
